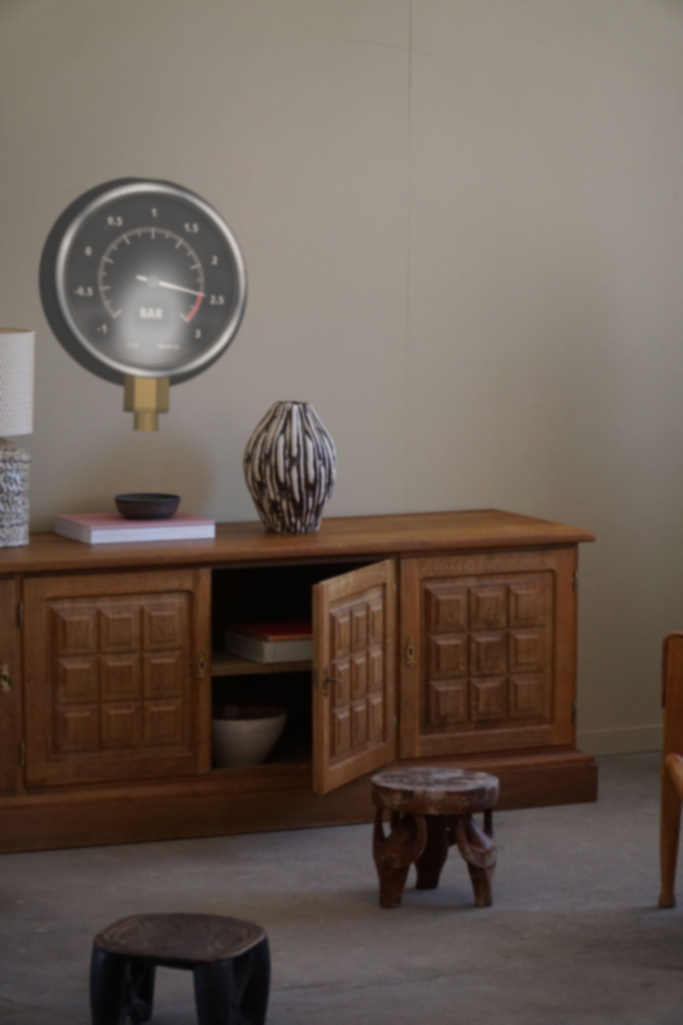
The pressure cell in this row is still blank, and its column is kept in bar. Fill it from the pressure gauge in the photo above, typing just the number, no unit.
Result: 2.5
